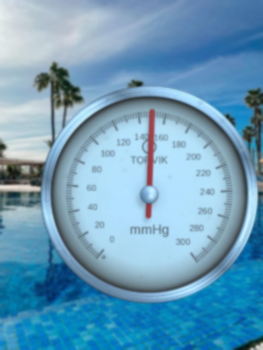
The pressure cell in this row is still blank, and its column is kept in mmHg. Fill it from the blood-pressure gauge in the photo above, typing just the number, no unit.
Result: 150
